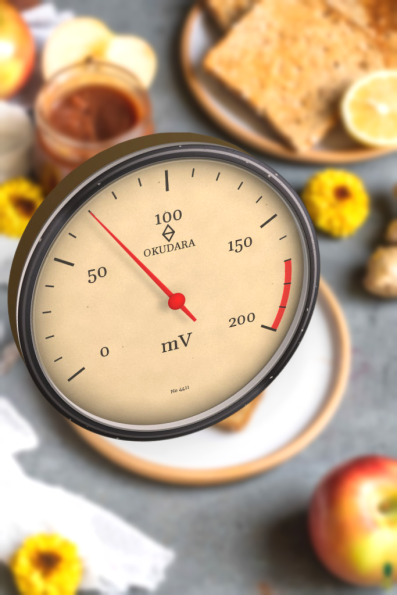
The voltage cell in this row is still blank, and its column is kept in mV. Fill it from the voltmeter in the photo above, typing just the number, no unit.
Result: 70
